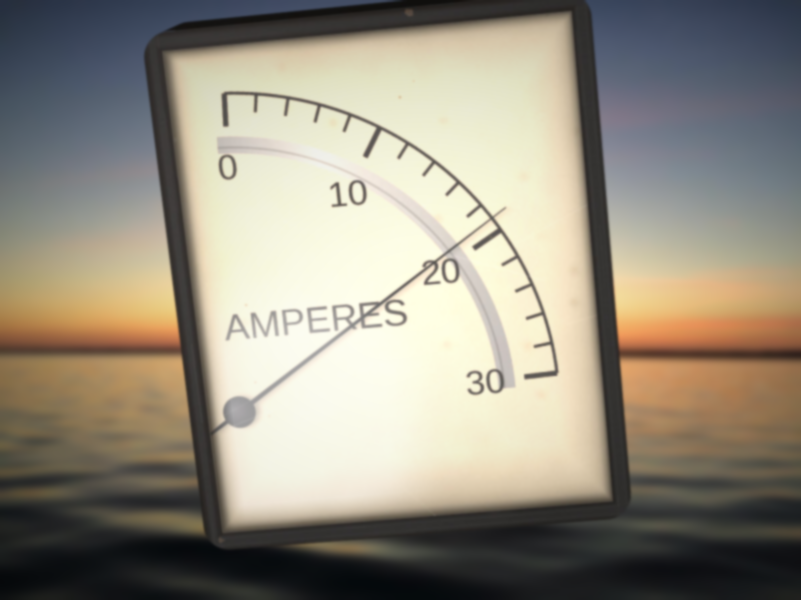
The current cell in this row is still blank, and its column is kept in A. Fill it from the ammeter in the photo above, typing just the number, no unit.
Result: 19
